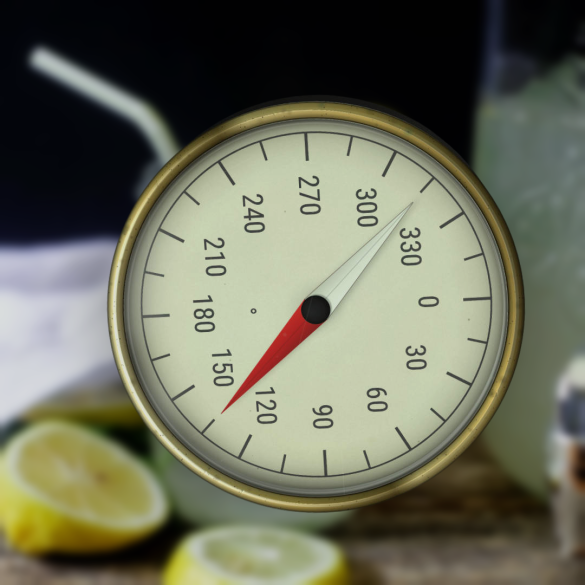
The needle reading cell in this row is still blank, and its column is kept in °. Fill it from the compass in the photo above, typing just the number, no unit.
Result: 135
